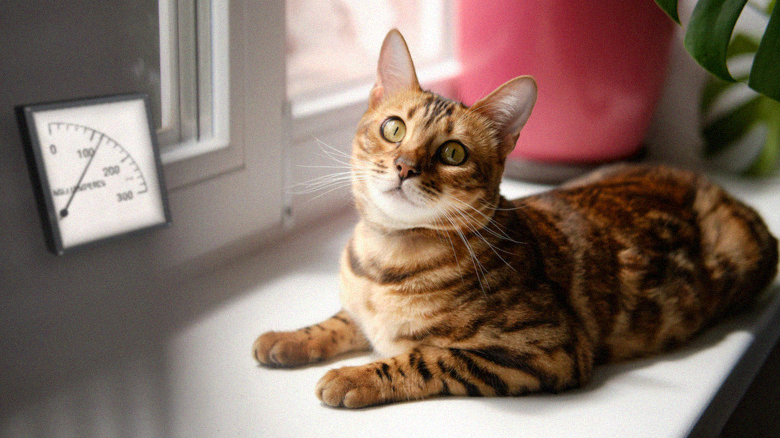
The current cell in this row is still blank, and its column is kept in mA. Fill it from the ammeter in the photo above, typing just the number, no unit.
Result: 120
